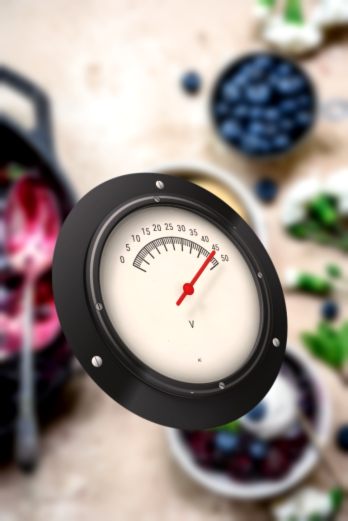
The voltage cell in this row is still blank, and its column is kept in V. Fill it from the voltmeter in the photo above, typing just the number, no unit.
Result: 45
